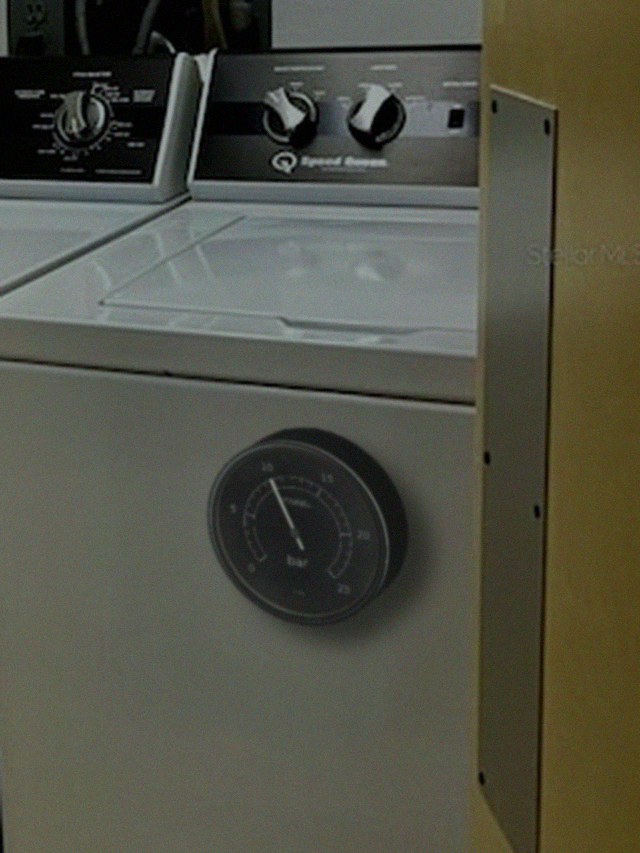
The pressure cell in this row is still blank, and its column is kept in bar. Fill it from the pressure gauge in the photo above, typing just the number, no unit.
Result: 10
